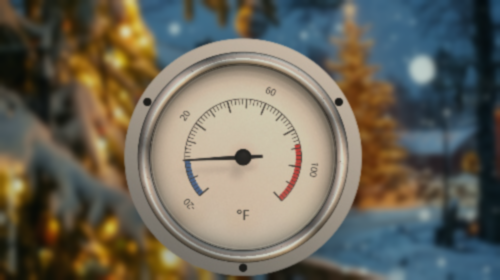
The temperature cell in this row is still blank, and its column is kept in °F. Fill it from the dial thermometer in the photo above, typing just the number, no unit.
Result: 0
